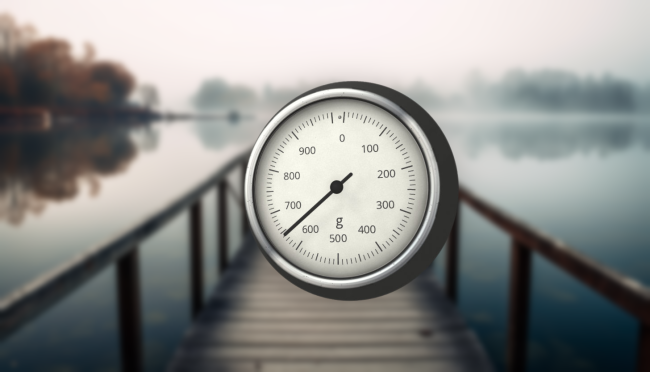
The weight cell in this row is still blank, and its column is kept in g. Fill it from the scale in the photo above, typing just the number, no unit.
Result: 640
